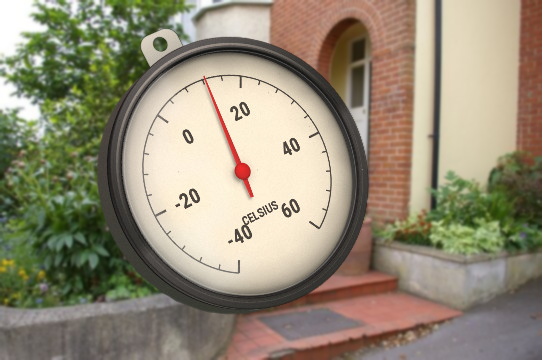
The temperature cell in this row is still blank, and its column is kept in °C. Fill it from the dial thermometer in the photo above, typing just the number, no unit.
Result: 12
